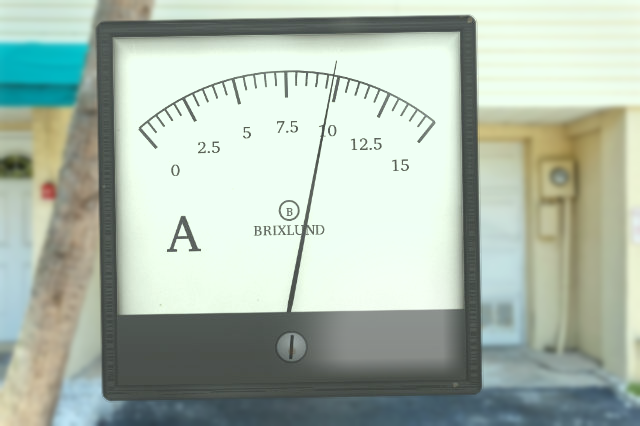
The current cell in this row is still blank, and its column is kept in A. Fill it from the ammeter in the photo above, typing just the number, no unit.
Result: 9.75
